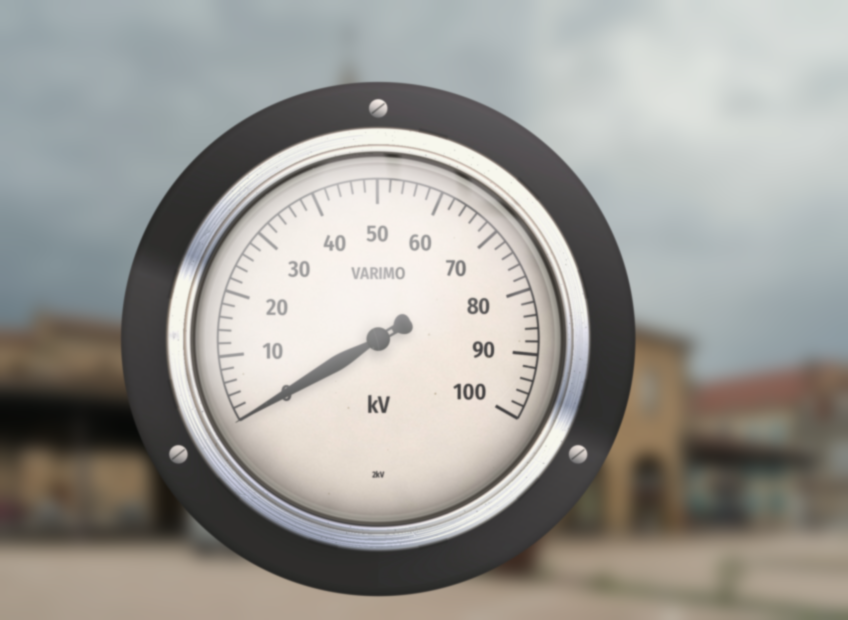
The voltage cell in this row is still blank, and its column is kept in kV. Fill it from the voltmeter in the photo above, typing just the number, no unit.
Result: 0
